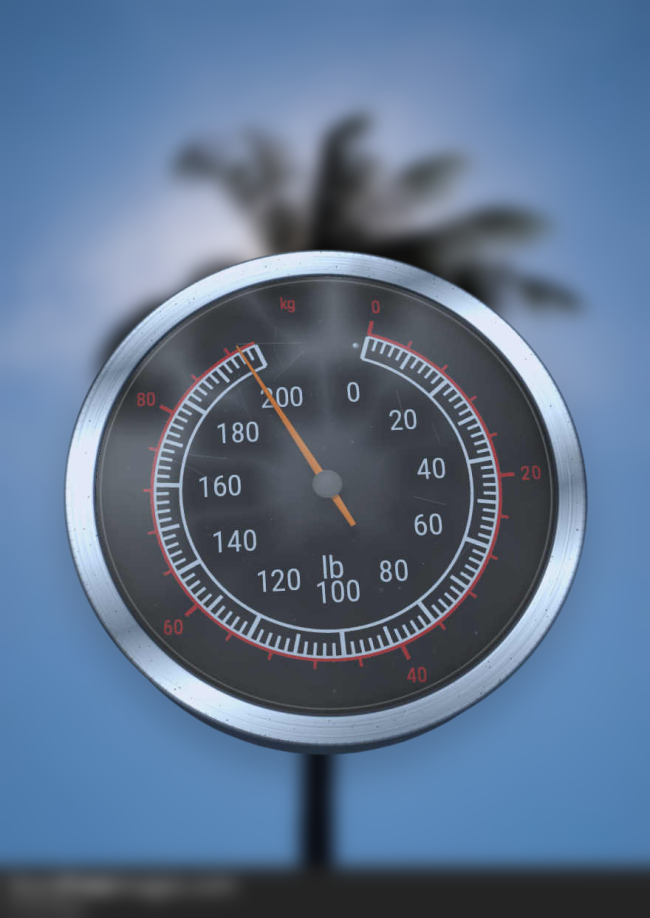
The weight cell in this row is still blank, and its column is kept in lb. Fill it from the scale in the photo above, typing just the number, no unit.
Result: 196
